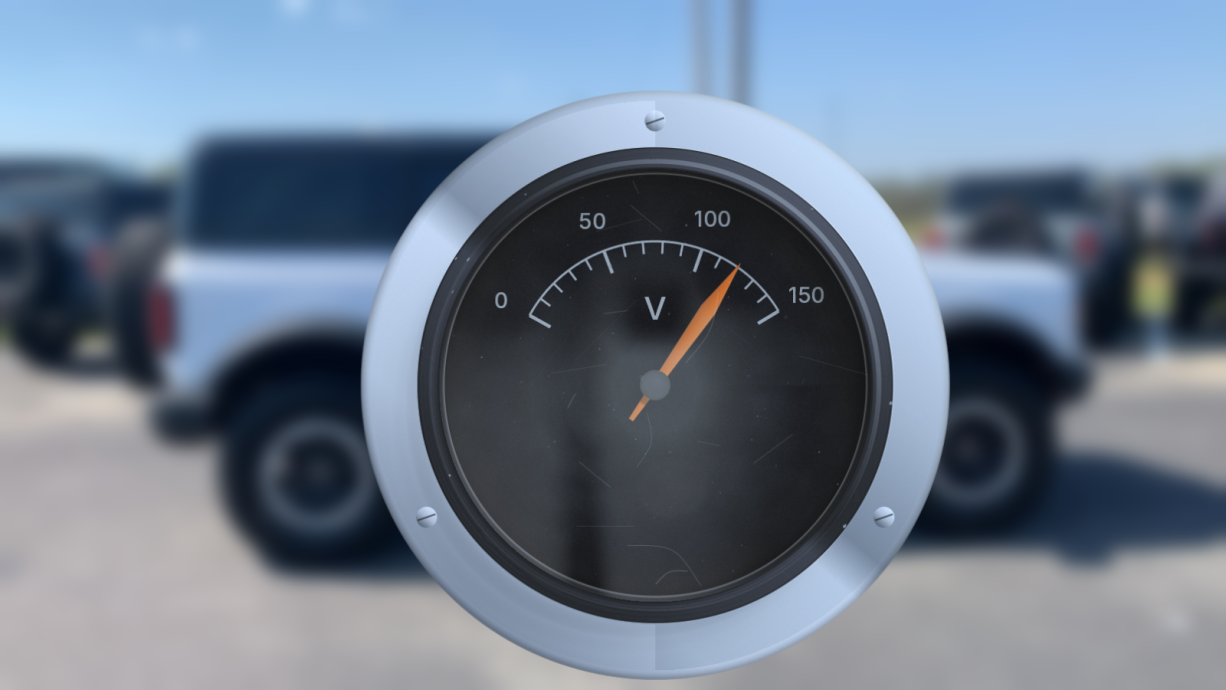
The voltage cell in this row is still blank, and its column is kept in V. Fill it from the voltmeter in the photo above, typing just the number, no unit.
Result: 120
